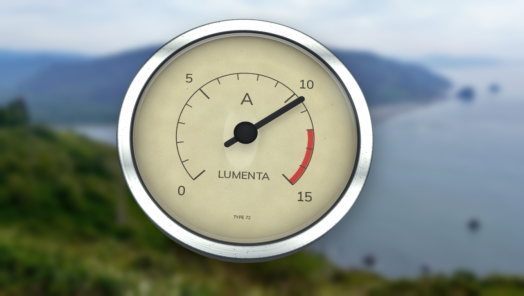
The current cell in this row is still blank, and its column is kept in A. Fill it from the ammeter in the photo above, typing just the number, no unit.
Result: 10.5
